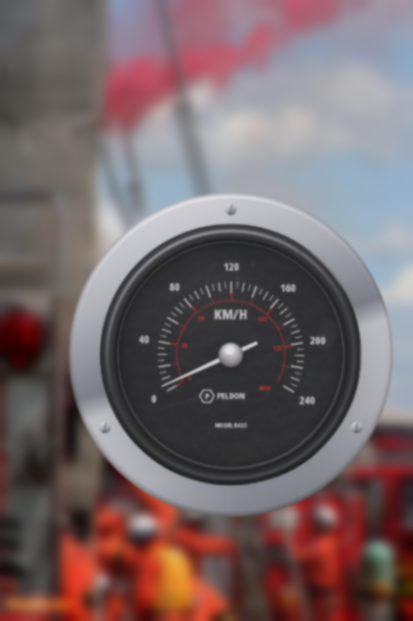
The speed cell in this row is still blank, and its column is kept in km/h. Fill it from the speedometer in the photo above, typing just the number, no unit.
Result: 5
